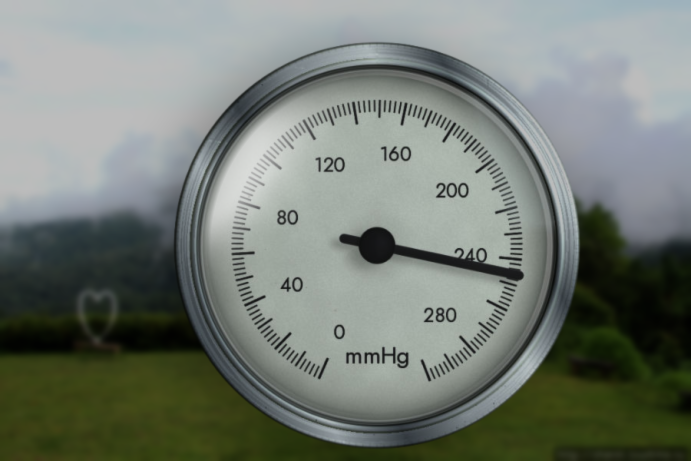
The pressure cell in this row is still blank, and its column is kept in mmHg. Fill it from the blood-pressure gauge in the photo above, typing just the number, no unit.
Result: 246
